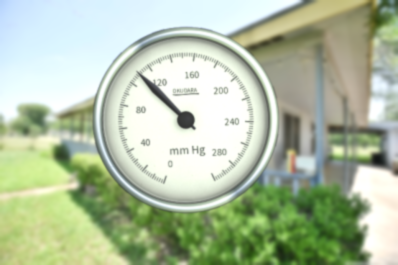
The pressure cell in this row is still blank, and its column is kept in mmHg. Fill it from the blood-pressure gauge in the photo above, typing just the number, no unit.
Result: 110
